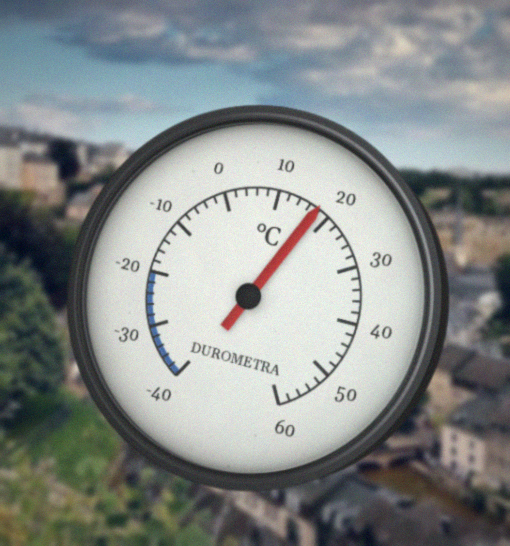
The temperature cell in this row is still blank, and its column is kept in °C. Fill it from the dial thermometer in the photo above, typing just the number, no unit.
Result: 18
